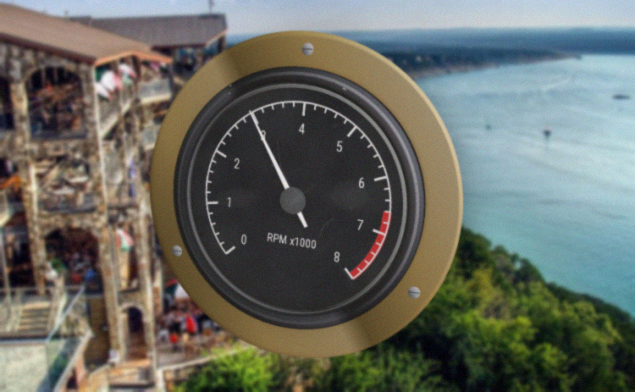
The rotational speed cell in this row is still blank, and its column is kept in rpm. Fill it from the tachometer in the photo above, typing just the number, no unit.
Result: 3000
